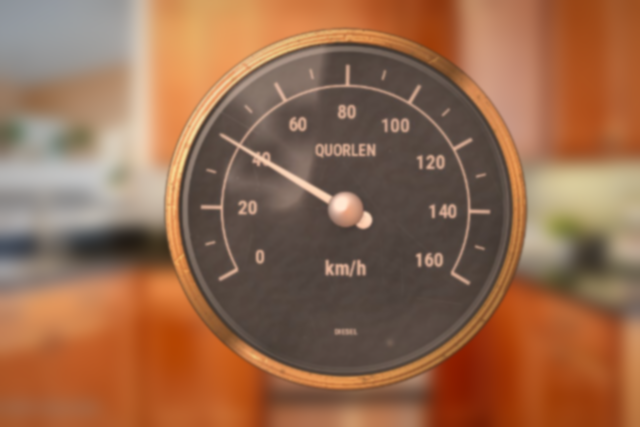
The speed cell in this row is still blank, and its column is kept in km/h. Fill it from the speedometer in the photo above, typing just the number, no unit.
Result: 40
